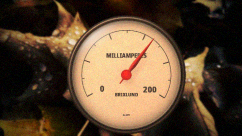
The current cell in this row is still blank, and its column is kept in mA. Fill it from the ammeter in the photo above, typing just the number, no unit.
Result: 130
